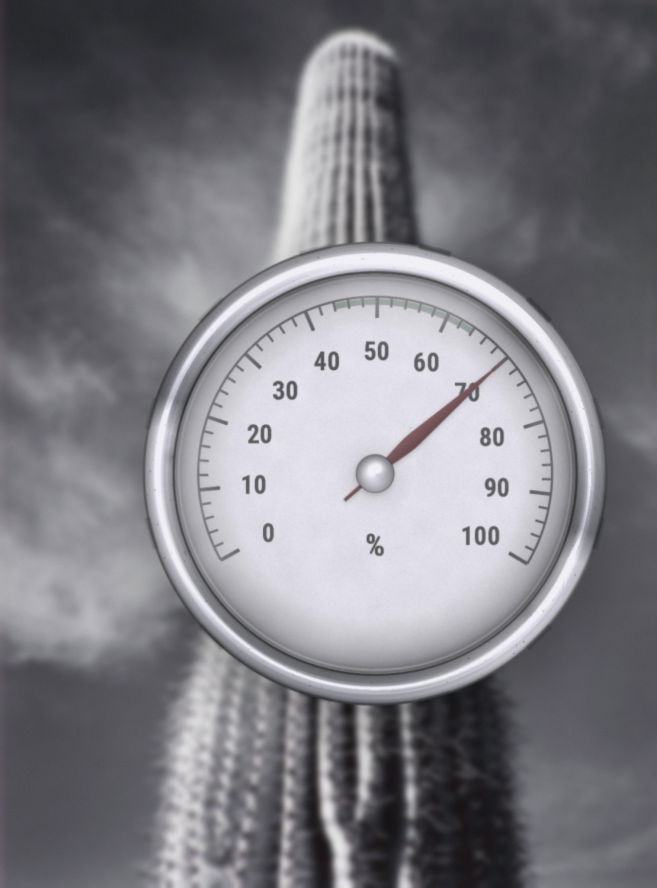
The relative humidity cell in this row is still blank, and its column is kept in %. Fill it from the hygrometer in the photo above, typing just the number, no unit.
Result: 70
